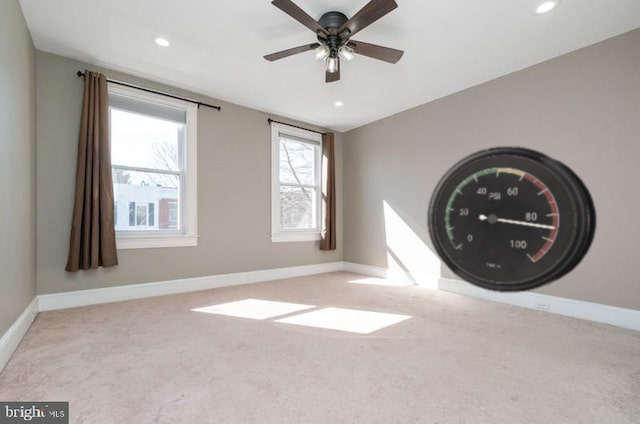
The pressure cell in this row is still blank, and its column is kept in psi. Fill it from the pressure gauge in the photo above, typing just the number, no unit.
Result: 85
